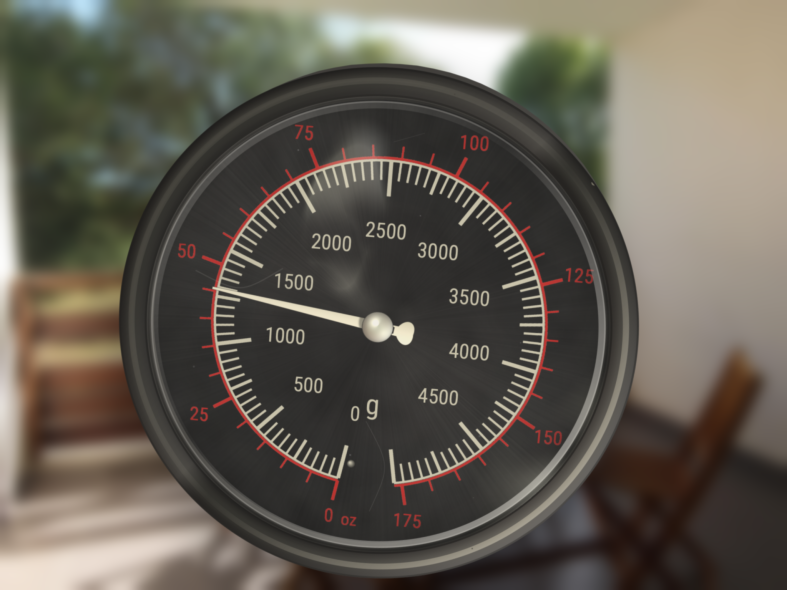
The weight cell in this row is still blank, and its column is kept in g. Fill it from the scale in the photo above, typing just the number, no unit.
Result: 1300
